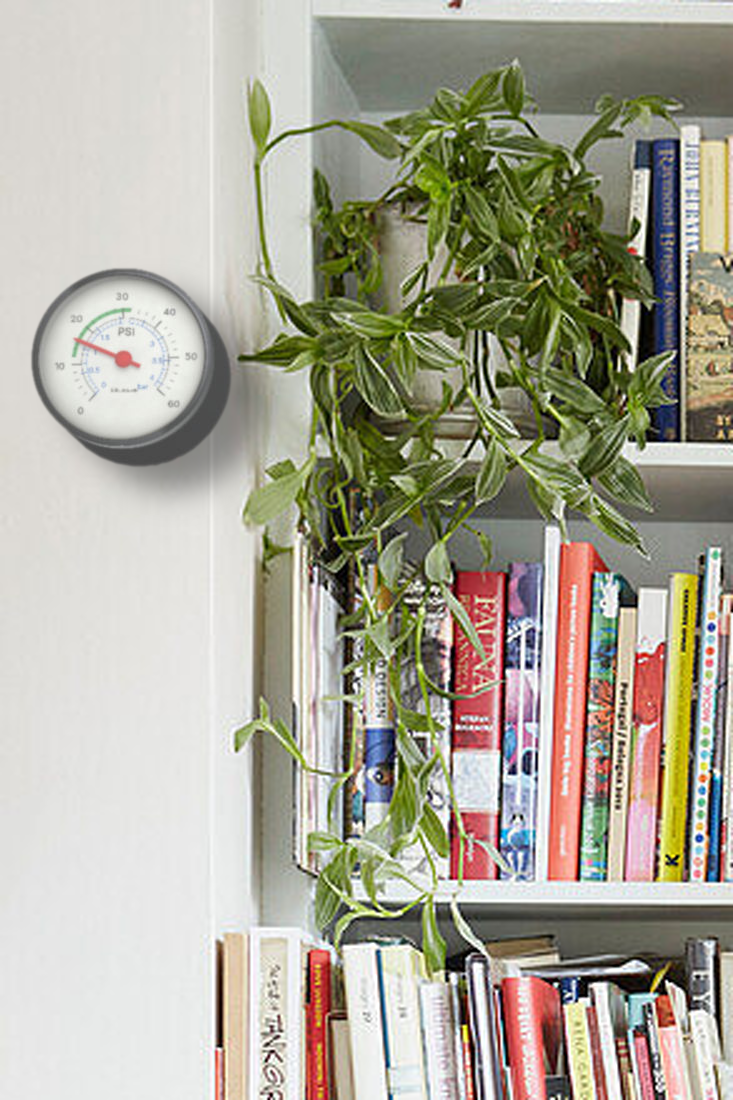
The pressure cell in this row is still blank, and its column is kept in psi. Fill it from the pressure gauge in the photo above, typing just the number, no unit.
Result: 16
